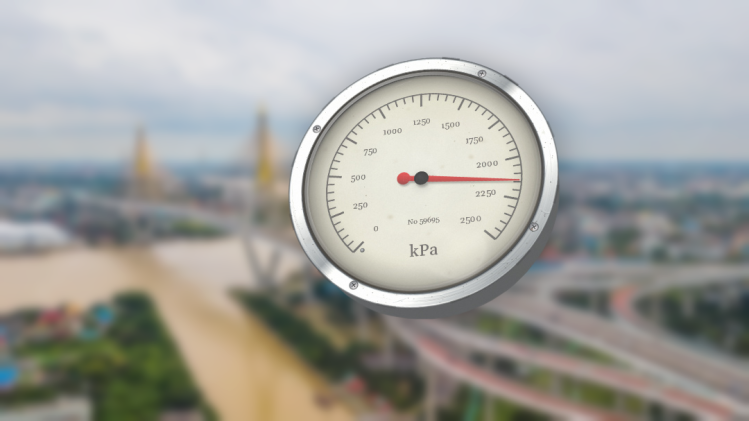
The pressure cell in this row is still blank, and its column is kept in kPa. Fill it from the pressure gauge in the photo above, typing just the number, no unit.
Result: 2150
